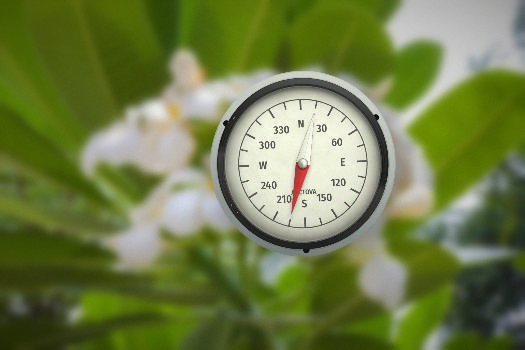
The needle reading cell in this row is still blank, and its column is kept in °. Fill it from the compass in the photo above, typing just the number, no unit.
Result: 195
